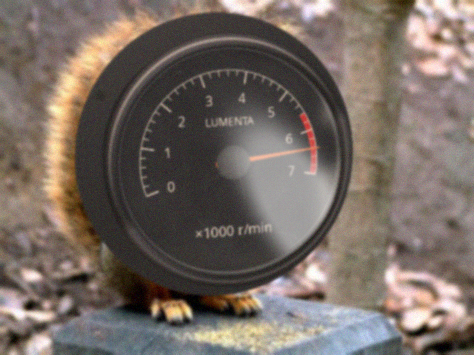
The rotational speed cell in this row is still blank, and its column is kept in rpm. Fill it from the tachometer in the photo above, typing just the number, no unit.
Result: 6400
